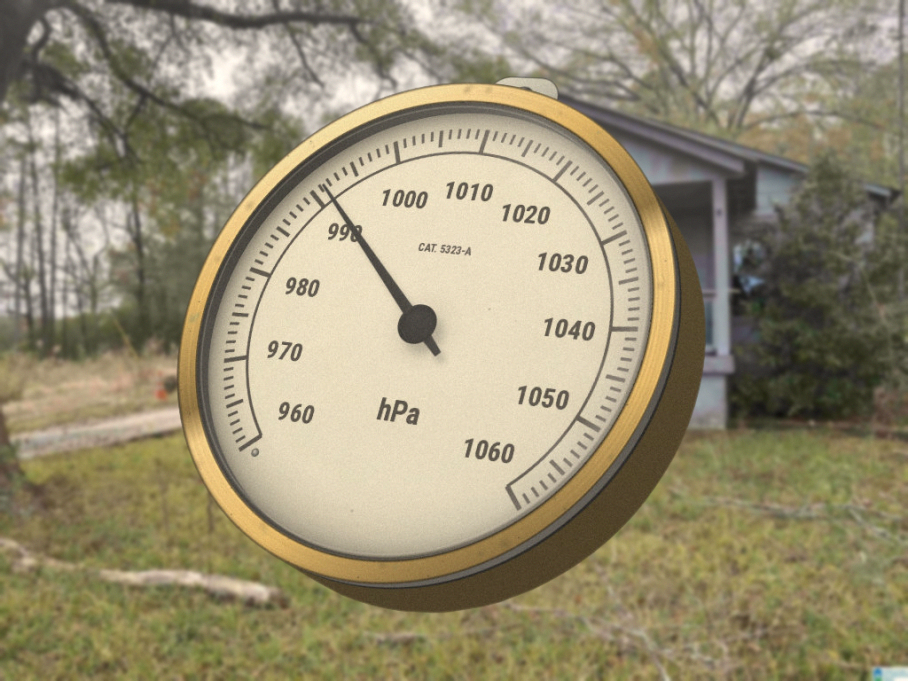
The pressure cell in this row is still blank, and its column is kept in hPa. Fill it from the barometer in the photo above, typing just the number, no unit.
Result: 991.5
